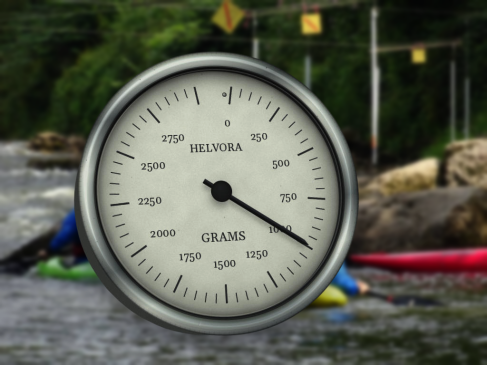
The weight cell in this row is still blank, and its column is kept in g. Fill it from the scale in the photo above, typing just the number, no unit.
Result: 1000
